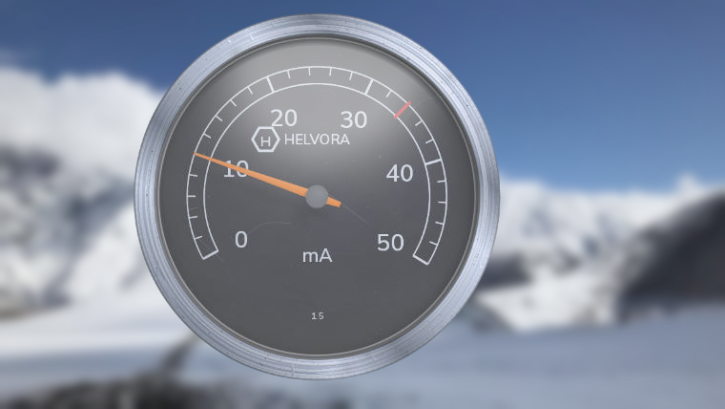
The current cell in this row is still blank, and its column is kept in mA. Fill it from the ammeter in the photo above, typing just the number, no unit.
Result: 10
